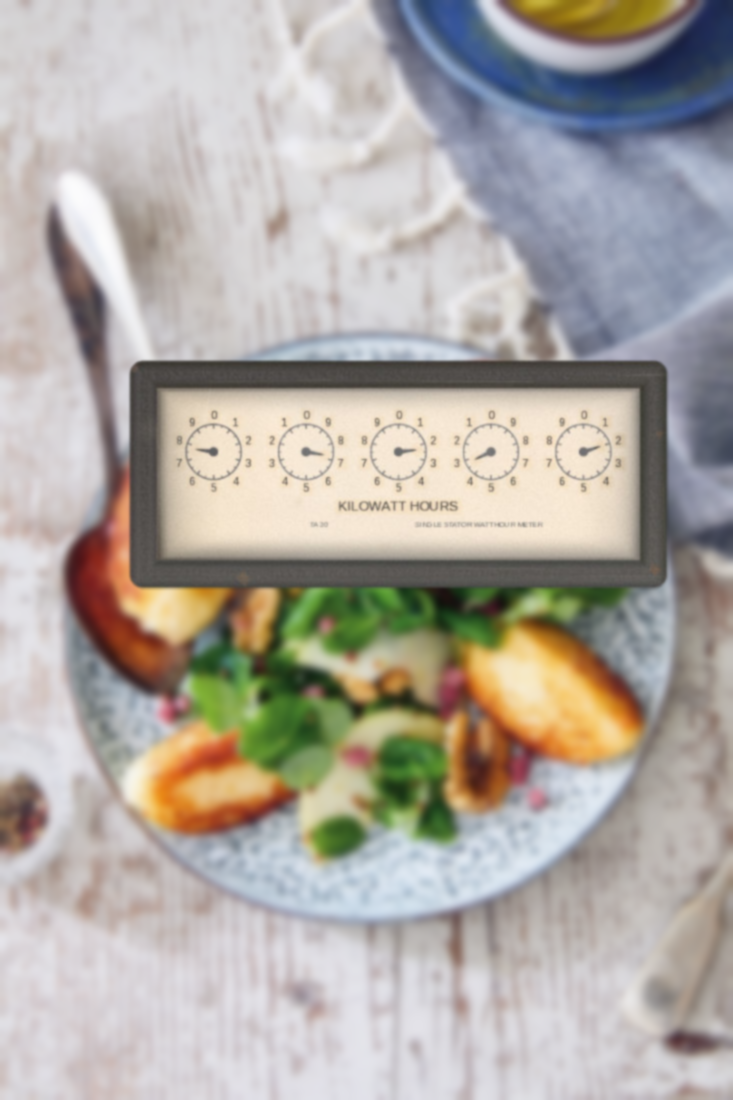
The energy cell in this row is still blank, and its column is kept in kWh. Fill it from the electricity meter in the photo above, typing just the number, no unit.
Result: 77232
